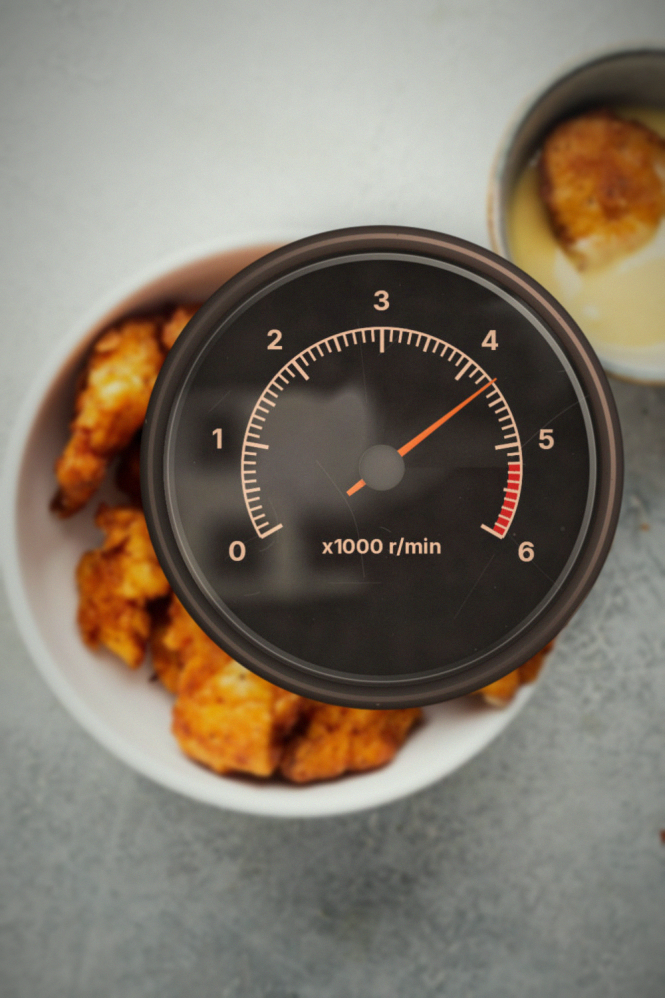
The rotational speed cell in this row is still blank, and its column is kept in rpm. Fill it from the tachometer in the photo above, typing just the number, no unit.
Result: 4300
